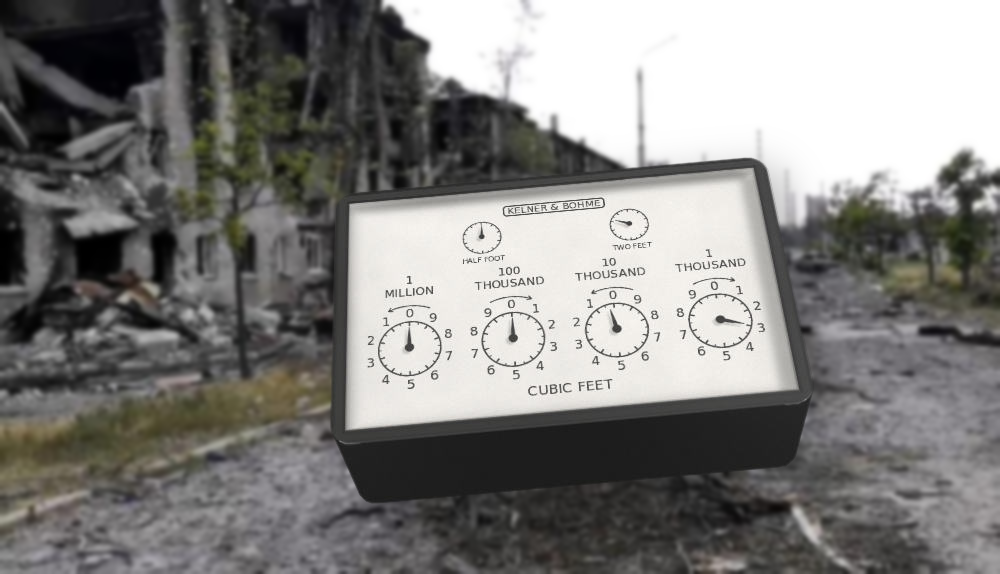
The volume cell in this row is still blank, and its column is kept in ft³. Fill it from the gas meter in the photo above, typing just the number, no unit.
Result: 300
